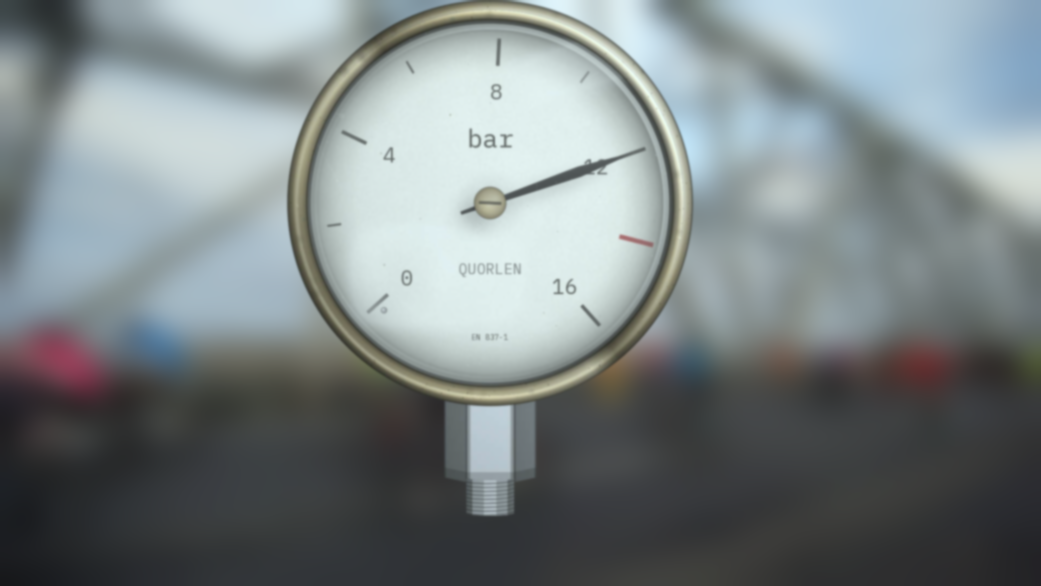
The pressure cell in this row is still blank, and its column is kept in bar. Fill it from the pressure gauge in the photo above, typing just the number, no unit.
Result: 12
